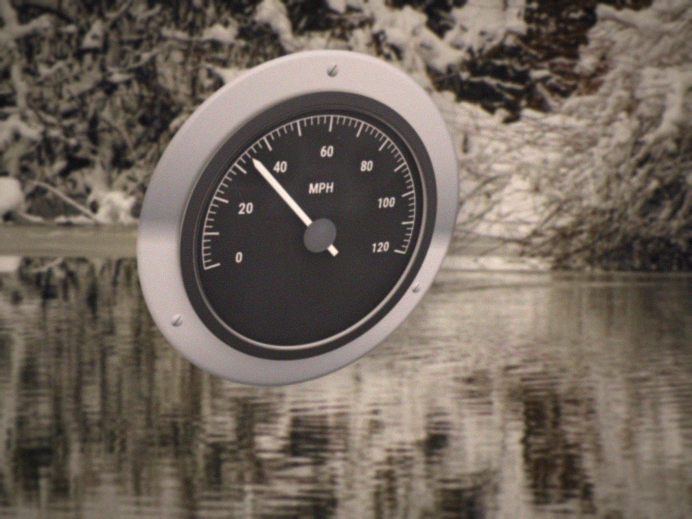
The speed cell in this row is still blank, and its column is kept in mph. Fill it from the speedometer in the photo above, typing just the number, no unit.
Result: 34
